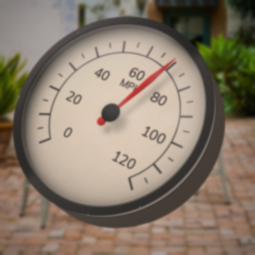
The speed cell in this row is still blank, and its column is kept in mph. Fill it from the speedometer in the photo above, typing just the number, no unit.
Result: 70
